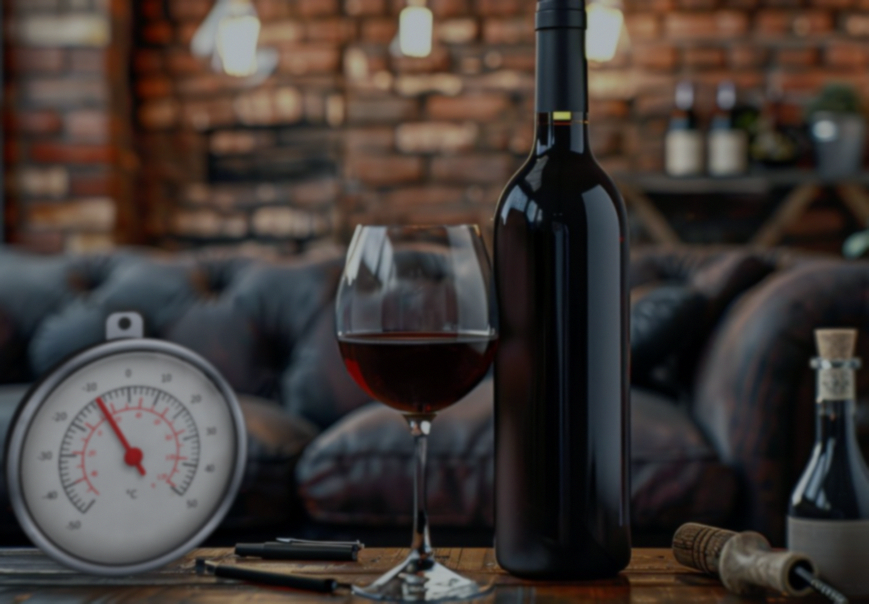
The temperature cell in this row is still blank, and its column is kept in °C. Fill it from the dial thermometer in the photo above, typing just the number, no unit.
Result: -10
